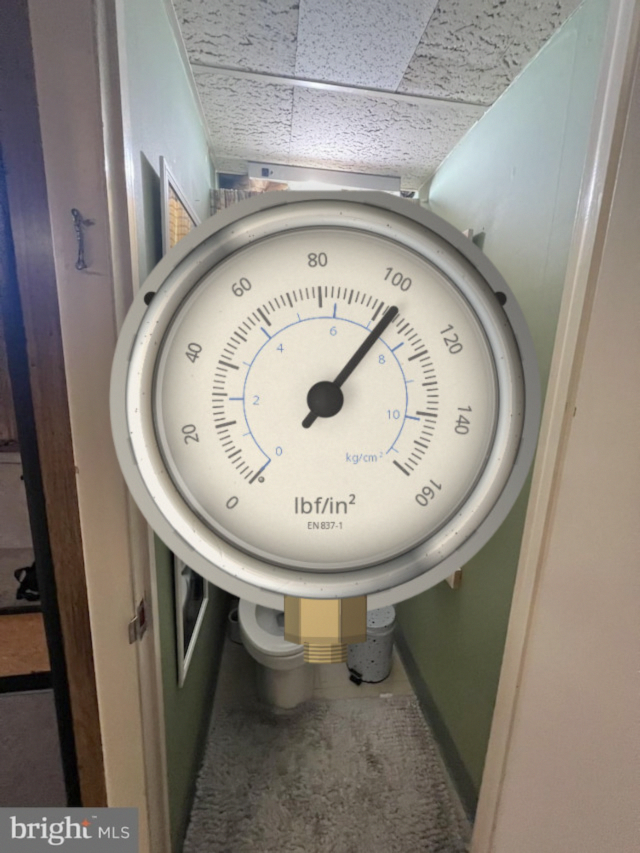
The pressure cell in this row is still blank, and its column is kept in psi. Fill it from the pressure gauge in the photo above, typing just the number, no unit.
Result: 104
